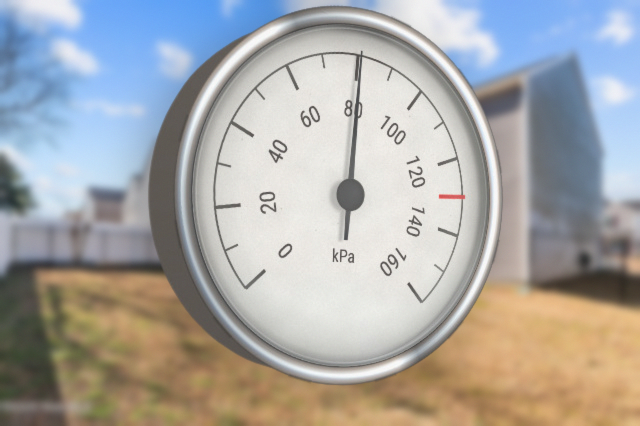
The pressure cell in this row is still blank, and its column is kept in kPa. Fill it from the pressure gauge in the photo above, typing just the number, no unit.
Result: 80
